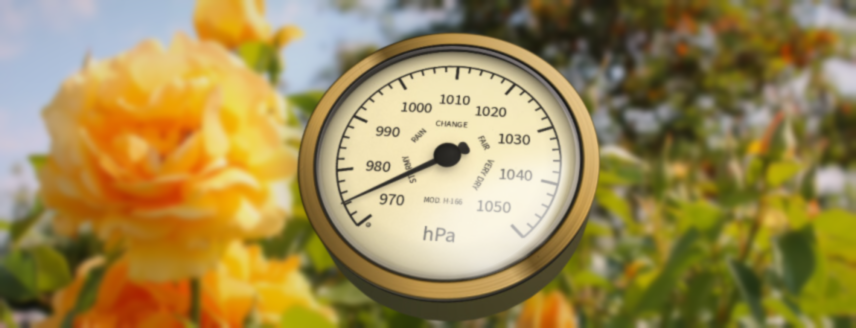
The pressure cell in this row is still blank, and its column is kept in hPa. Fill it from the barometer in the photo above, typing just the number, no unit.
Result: 974
